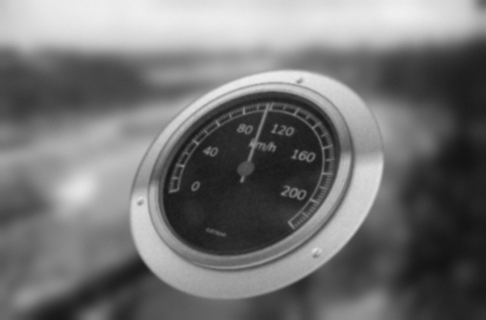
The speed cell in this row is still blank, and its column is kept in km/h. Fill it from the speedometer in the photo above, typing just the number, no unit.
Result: 100
